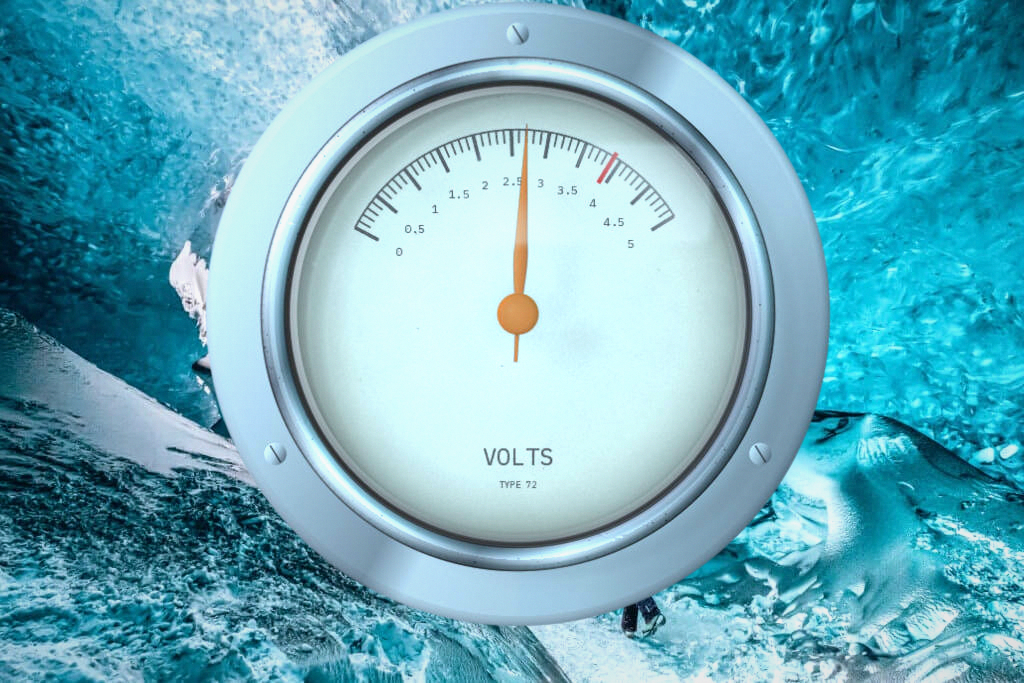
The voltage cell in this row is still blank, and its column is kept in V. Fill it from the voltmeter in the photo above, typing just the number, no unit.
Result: 2.7
